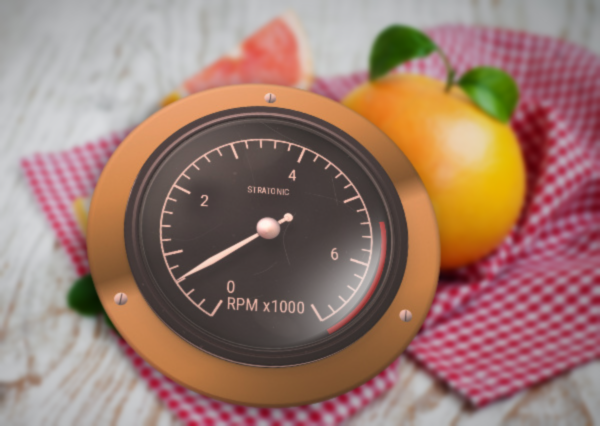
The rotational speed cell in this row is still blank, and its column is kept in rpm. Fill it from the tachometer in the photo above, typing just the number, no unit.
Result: 600
